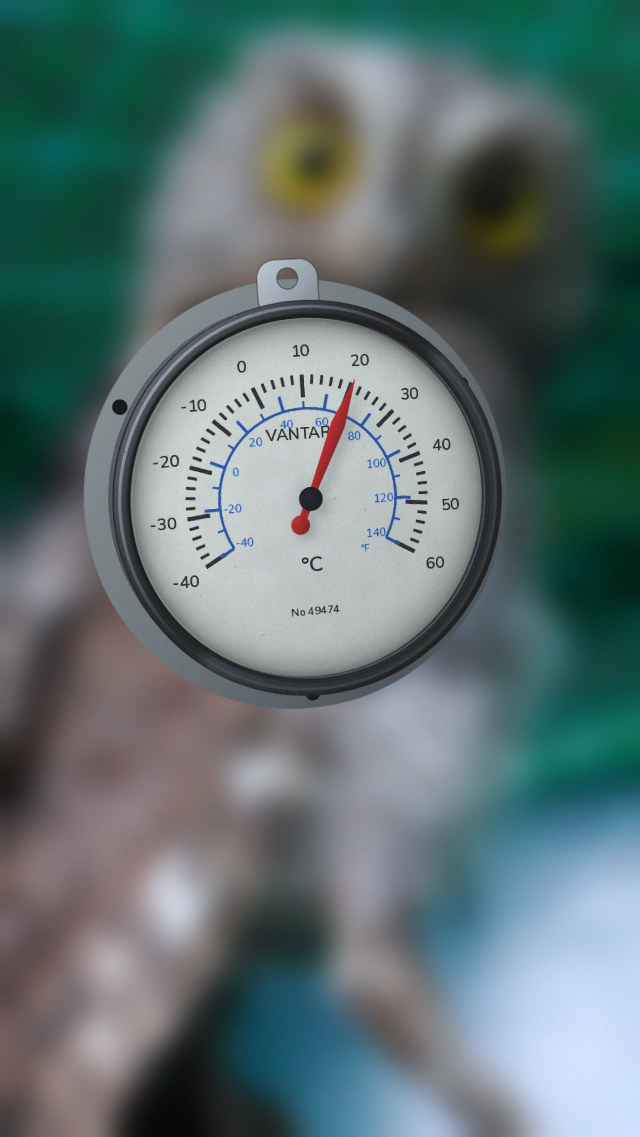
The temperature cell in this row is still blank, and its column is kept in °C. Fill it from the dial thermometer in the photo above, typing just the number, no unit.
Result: 20
